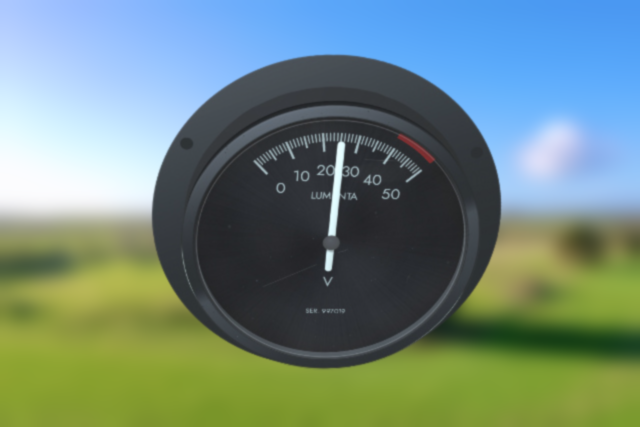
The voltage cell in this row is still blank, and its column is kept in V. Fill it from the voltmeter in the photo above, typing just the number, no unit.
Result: 25
